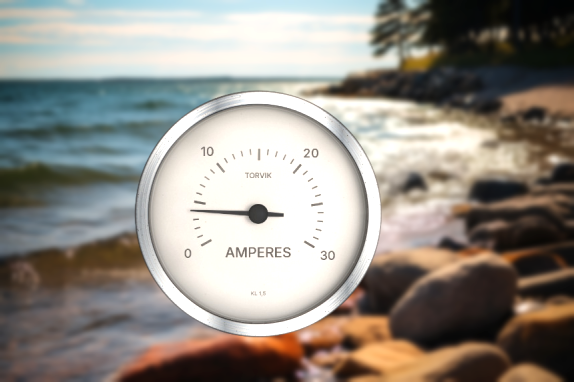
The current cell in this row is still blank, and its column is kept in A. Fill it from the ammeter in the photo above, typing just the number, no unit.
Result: 4
